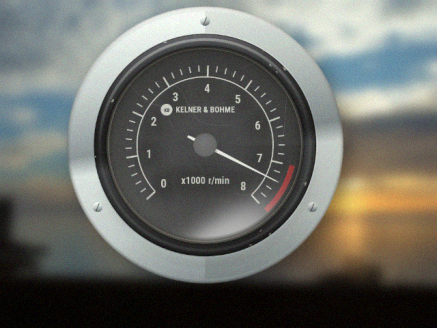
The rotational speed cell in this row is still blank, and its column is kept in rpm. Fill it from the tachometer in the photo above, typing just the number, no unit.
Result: 7400
